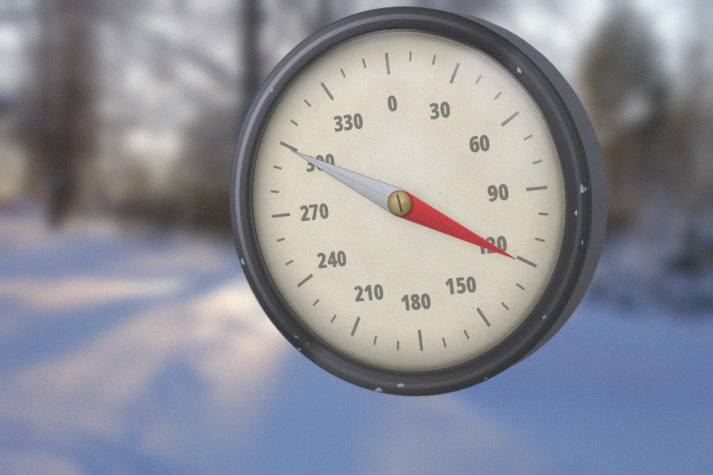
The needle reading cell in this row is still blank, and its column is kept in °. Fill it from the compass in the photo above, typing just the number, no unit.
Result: 120
